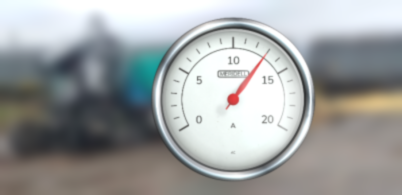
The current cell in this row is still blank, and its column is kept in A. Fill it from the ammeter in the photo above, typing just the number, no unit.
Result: 13
